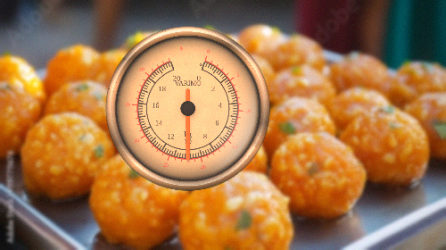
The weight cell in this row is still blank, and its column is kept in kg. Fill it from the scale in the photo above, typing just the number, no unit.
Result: 10
